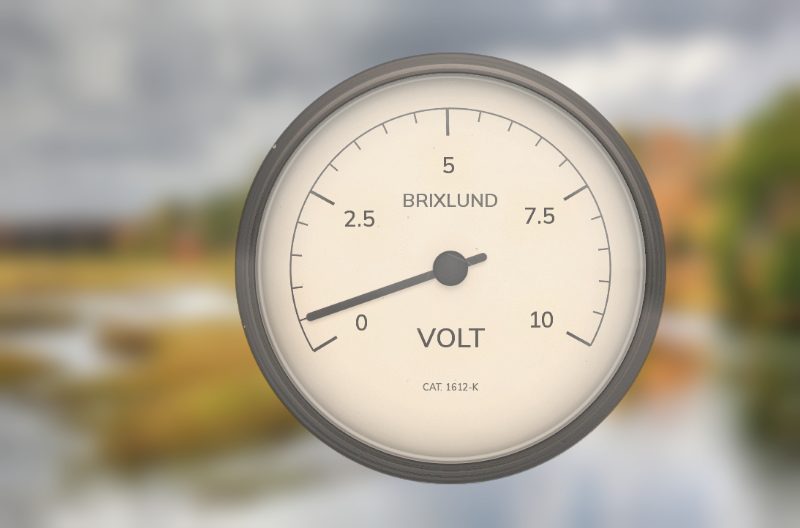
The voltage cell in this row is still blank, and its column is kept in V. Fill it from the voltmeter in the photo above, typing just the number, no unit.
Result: 0.5
